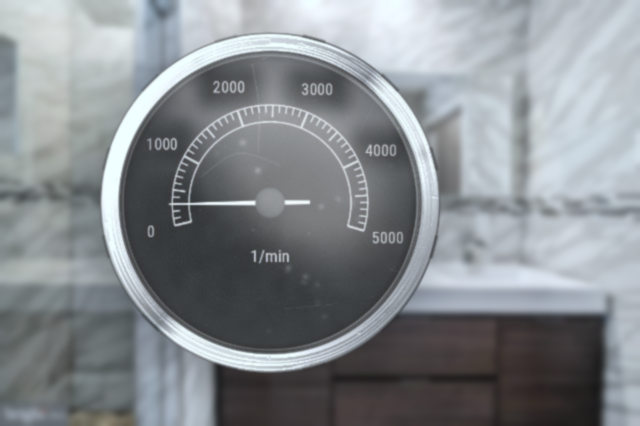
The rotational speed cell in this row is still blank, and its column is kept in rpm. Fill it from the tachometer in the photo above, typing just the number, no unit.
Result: 300
